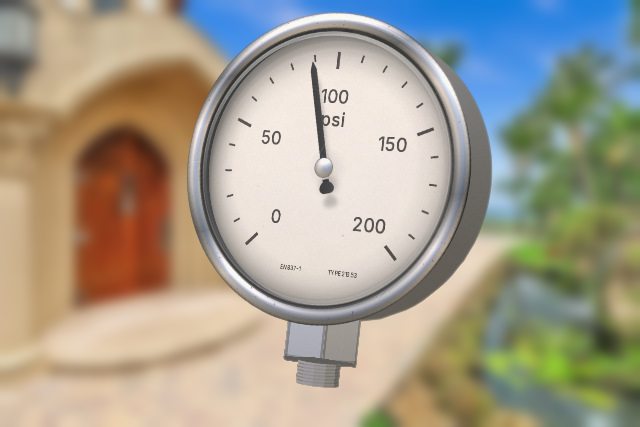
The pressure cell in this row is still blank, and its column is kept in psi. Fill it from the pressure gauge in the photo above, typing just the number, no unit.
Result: 90
